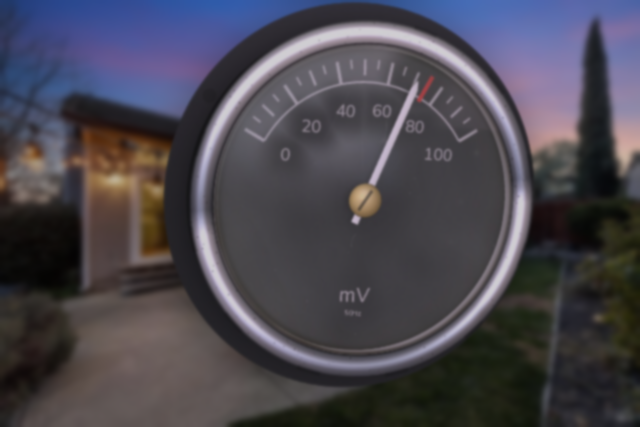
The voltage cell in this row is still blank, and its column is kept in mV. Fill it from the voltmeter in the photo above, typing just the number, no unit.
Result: 70
